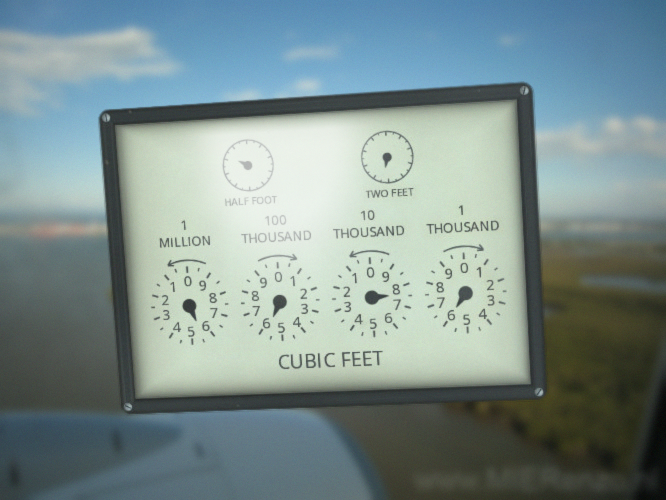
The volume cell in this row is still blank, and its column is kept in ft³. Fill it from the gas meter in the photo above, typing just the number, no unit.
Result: 557600
